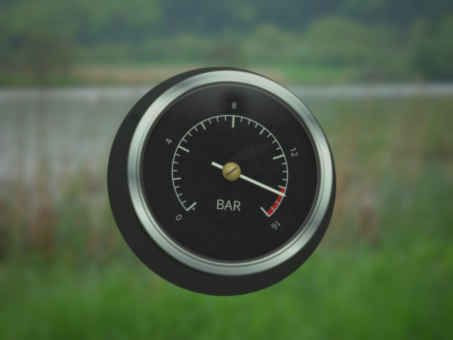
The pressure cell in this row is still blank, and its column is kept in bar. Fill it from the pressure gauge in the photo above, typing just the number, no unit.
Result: 14.5
